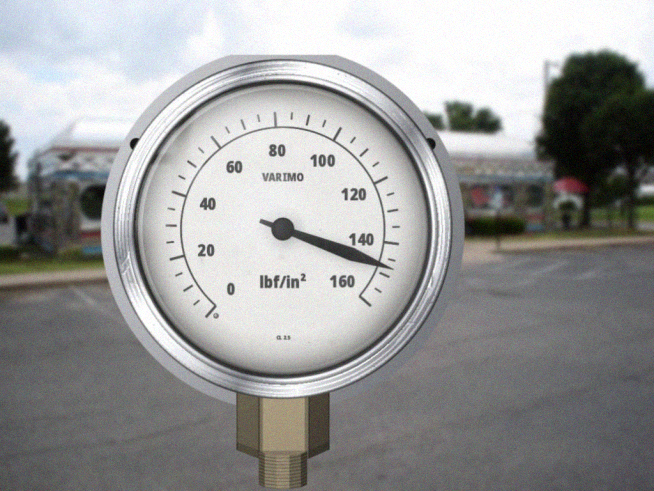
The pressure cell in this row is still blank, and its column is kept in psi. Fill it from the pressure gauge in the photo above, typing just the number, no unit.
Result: 147.5
